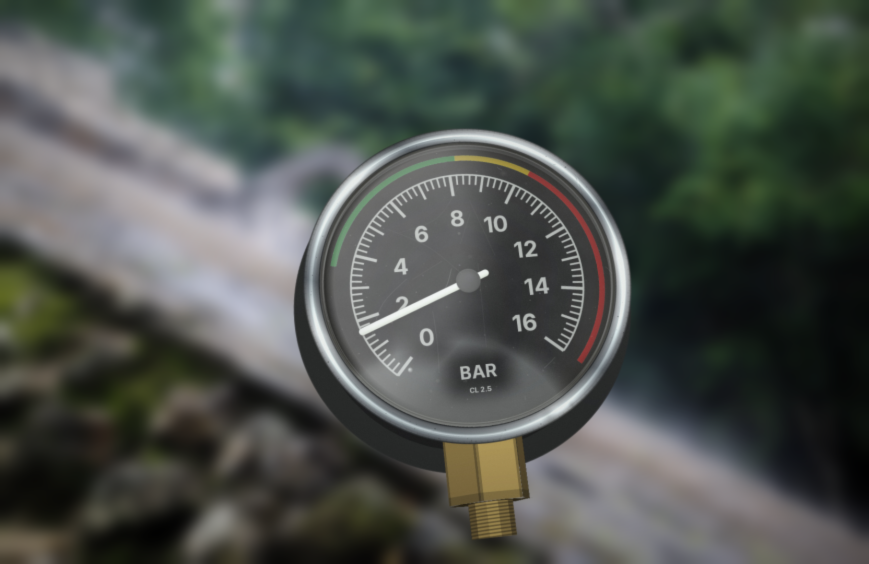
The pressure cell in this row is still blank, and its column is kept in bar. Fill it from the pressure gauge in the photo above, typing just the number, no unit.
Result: 1.6
